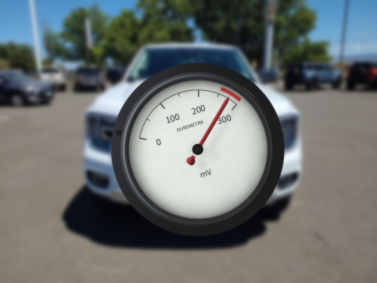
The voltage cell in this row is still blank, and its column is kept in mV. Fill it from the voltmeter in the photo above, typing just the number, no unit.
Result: 275
